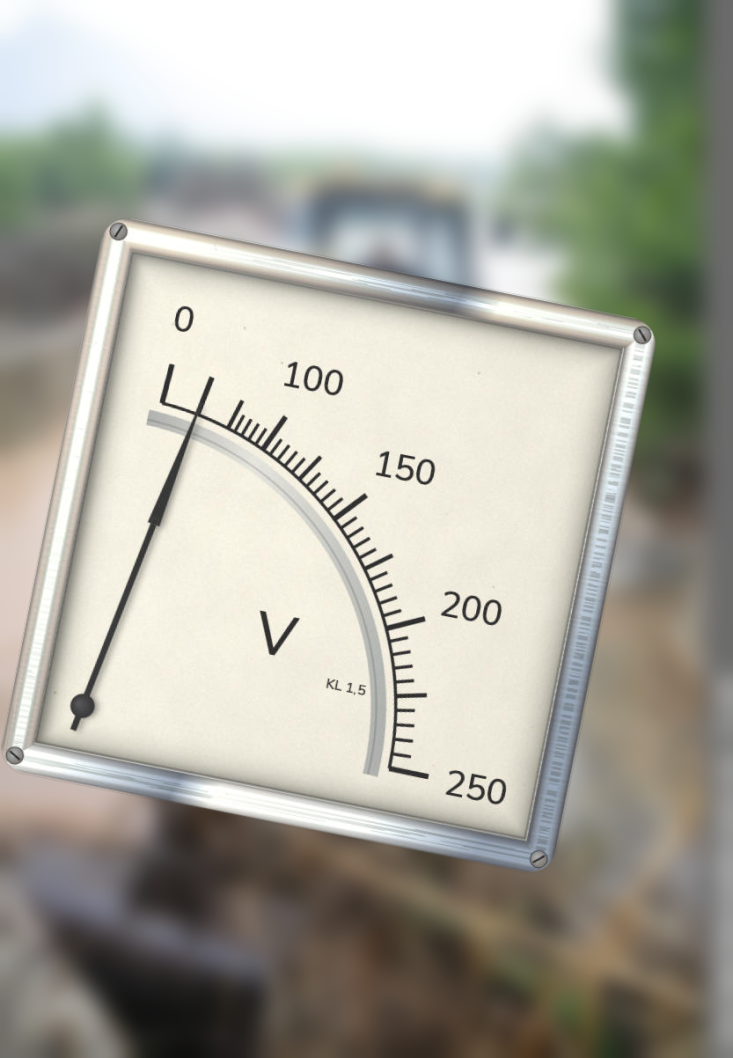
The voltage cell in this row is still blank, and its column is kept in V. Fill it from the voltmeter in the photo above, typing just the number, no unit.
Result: 50
